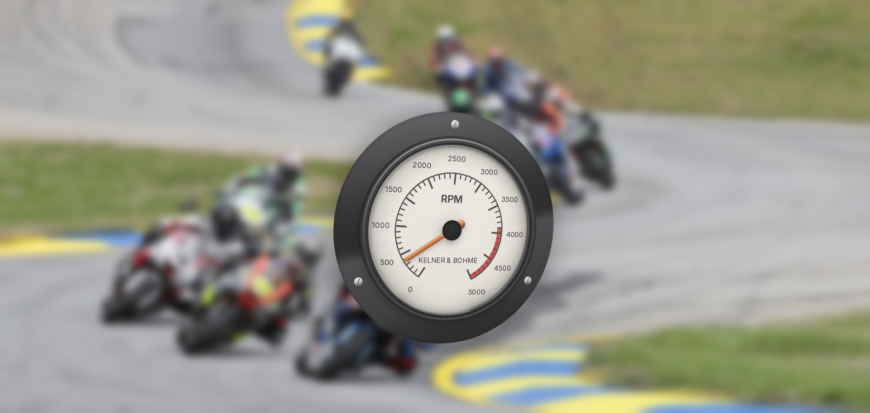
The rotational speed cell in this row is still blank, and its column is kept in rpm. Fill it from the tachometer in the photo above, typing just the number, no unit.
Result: 400
